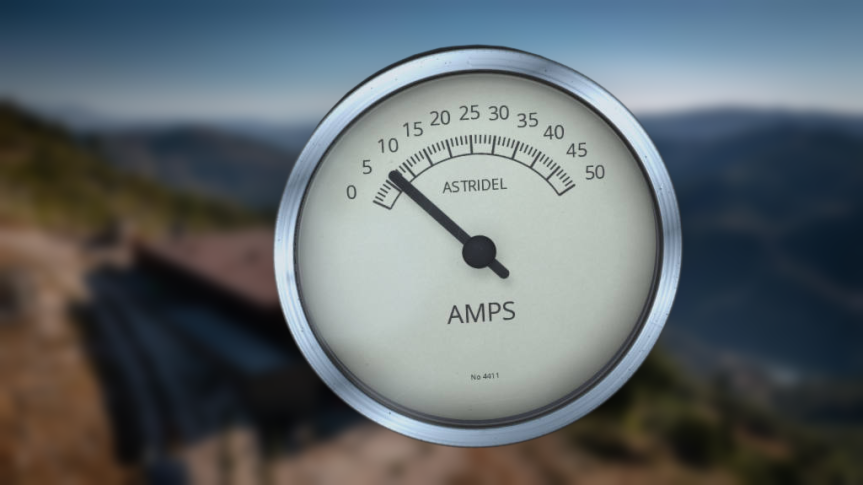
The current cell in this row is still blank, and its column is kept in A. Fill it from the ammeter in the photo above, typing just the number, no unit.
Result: 7
